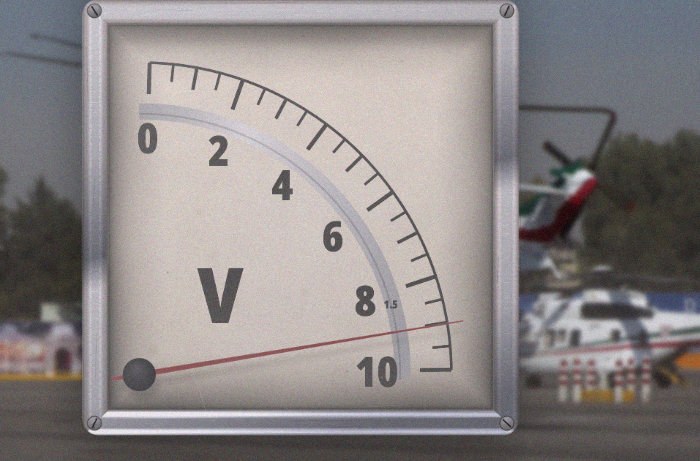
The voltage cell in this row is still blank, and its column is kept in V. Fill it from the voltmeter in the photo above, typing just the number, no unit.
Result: 9
